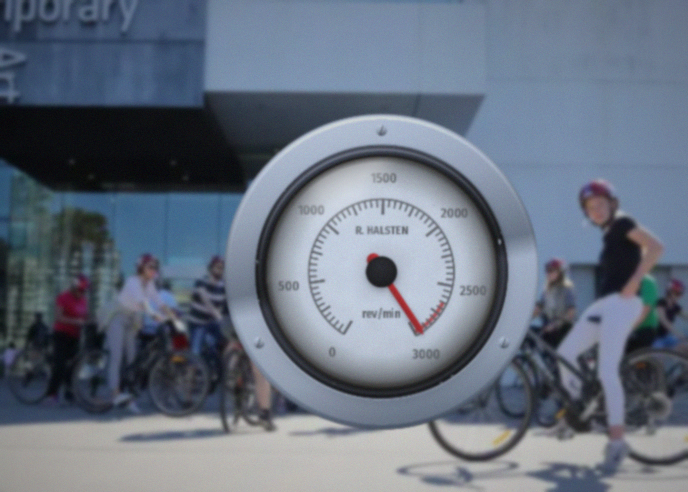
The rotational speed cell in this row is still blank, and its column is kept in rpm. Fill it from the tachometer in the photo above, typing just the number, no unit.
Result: 2950
